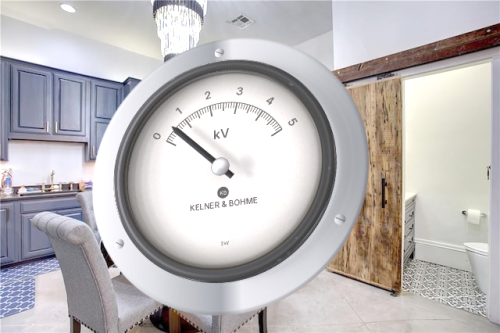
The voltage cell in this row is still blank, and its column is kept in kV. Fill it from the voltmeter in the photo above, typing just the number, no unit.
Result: 0.5
